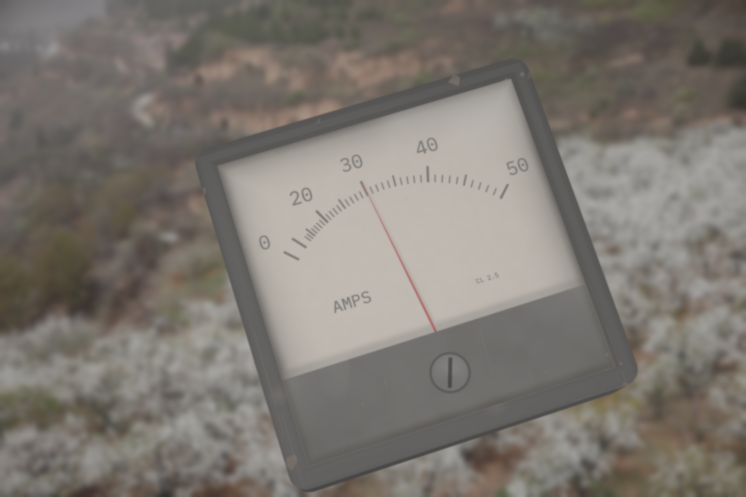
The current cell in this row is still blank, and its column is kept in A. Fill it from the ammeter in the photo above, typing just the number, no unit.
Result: 30
